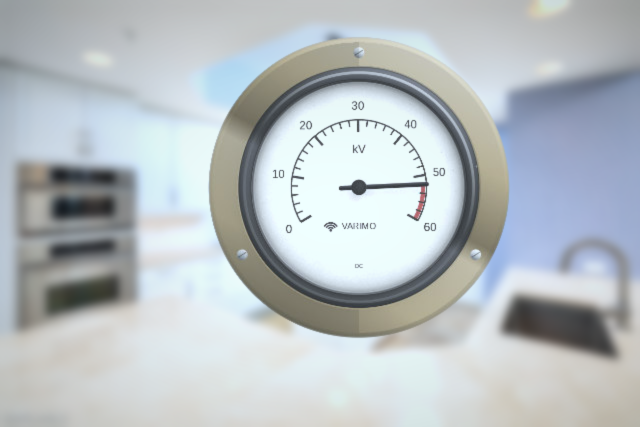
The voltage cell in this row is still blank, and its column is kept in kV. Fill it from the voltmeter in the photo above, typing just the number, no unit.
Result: 52
